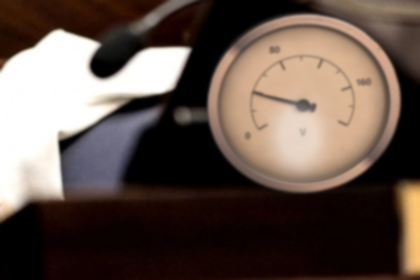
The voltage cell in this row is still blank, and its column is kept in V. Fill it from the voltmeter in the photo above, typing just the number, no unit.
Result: 40
